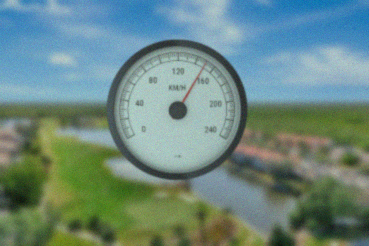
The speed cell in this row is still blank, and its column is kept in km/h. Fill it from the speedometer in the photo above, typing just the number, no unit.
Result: 150
